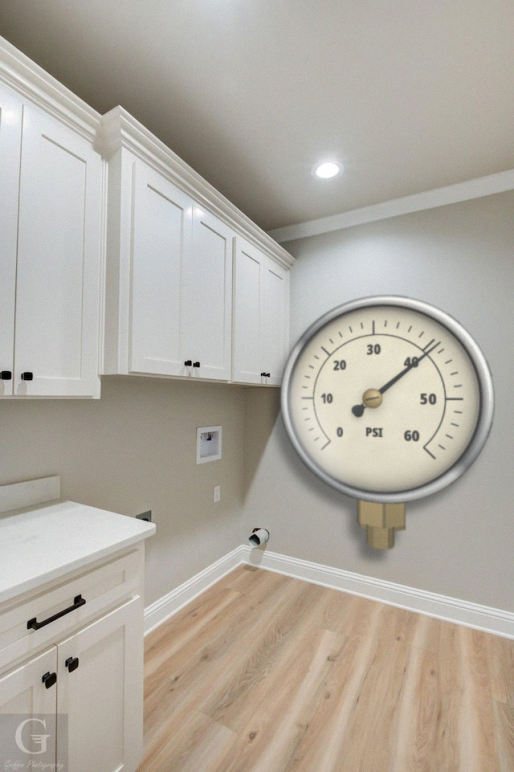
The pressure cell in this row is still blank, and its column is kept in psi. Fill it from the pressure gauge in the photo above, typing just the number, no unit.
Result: 41
